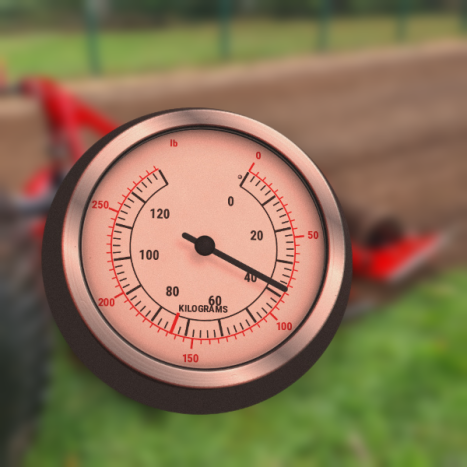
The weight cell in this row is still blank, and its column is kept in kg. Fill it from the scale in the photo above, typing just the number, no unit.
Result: 38
